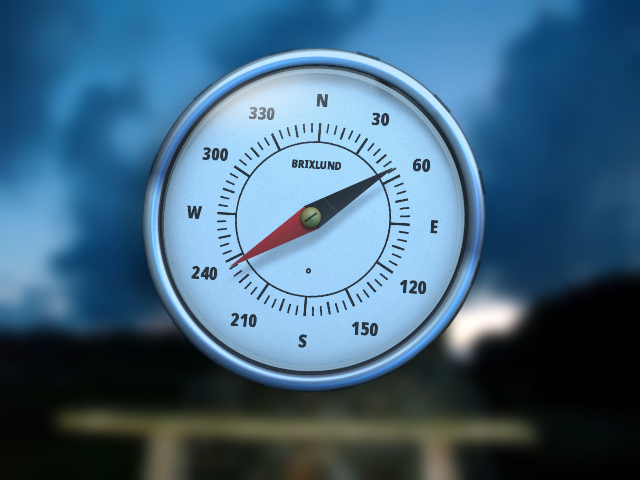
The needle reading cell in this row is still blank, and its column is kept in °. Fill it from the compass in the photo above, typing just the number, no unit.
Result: 235
